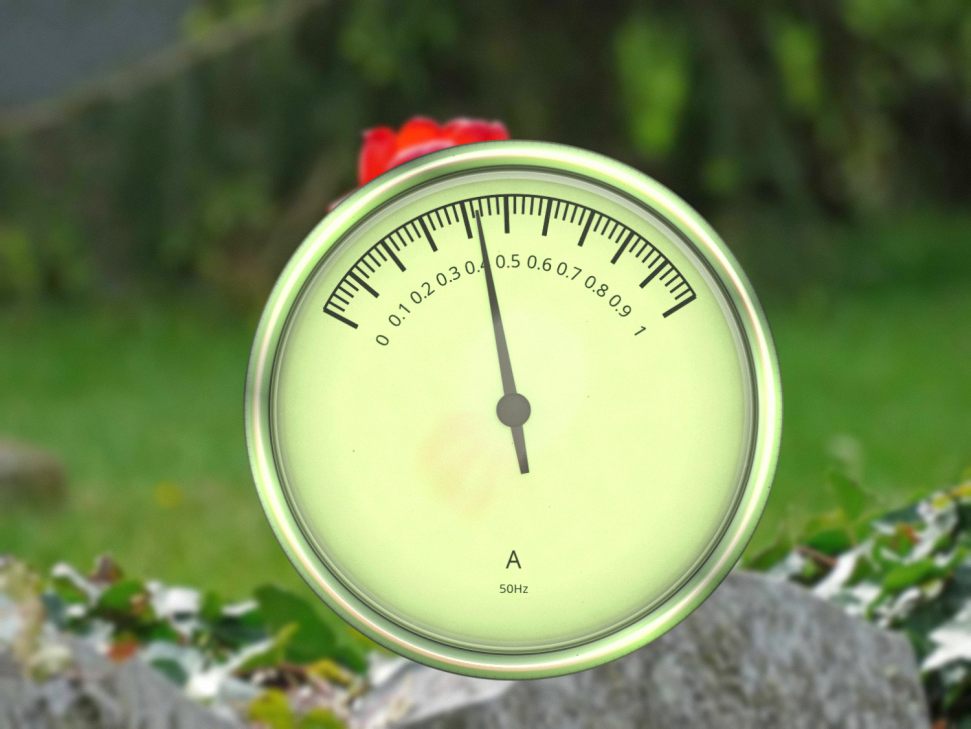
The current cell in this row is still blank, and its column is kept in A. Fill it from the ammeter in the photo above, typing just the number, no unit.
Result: 0.43
